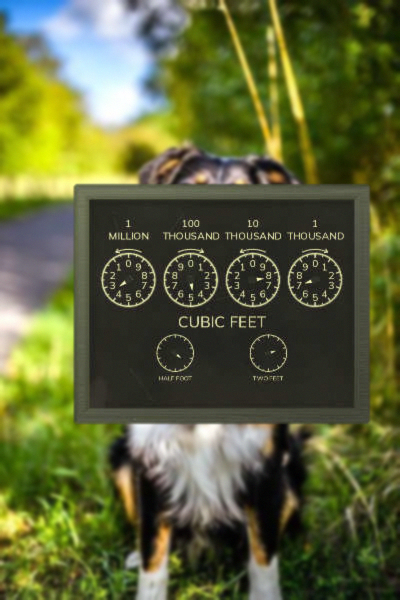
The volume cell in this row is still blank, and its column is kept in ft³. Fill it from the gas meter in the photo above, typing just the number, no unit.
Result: 347700
